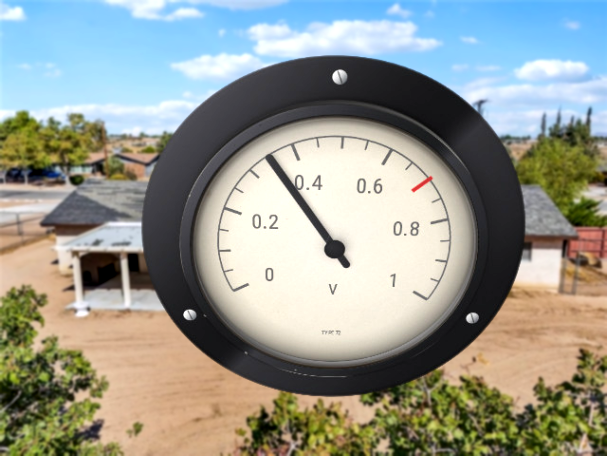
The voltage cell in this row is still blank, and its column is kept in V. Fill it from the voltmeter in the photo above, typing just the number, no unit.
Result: 0.35
